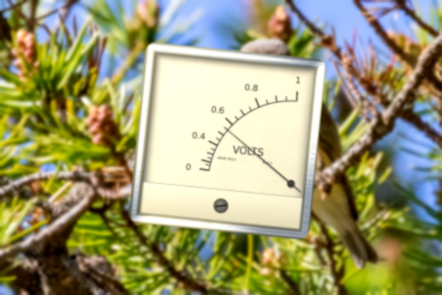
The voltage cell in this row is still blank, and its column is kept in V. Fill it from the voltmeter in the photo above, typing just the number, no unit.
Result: 0.55
